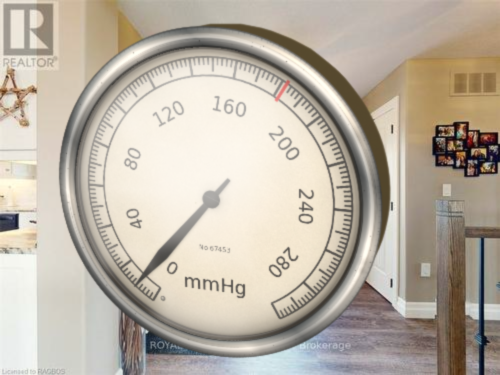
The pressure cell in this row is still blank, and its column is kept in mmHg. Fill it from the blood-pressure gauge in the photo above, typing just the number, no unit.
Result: 10
